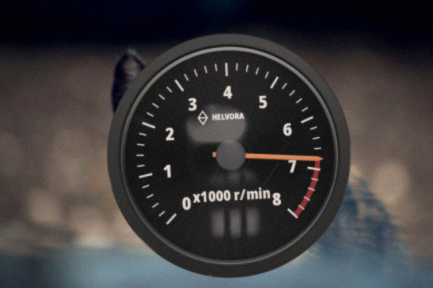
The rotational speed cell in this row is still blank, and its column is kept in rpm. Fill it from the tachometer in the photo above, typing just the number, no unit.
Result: 6800
